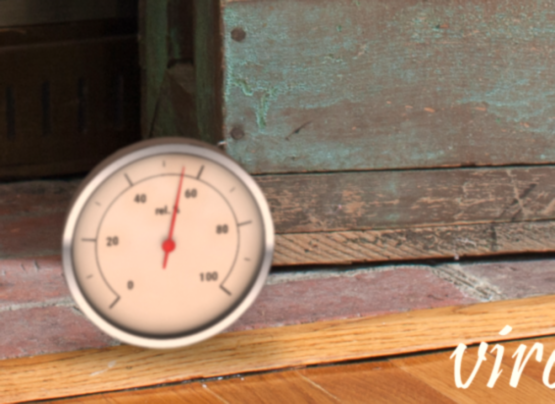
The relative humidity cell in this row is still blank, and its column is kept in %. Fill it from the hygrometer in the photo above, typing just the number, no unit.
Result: 55
